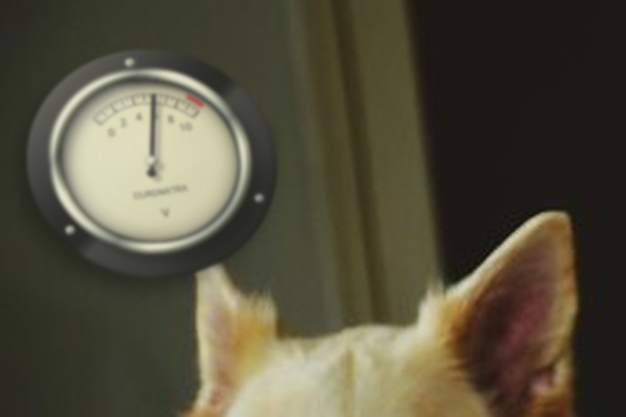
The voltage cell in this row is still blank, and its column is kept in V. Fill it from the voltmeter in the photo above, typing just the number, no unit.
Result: 6
